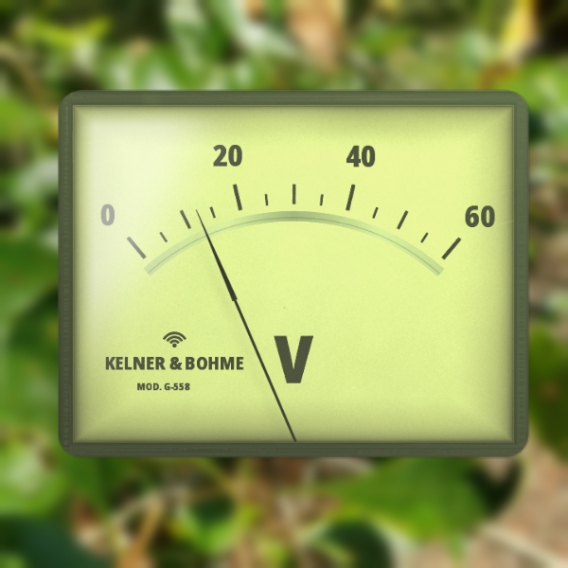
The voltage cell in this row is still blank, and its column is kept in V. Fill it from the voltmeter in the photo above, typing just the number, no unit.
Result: 12.5
